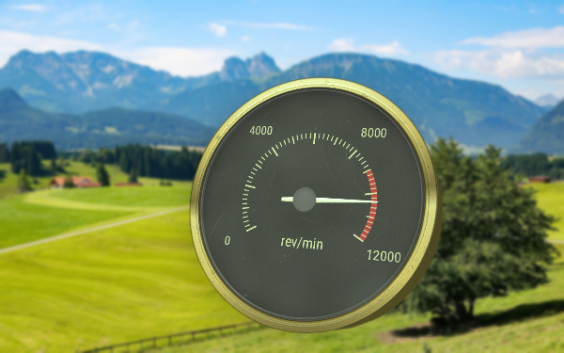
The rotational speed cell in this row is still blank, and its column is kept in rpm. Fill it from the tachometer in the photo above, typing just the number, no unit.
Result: 10400
